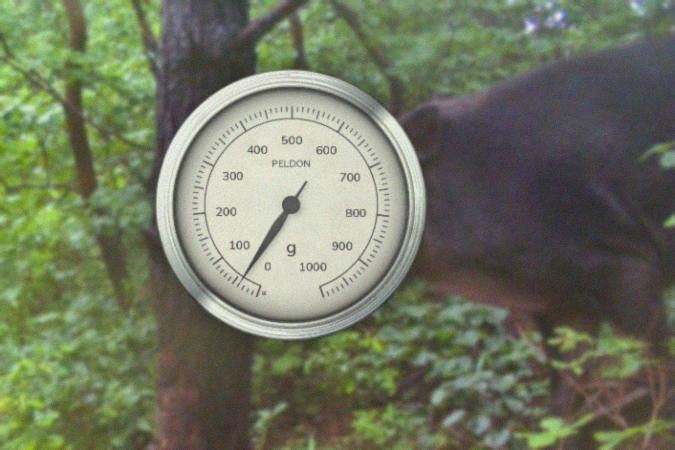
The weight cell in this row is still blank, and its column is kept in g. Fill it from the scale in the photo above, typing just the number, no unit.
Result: 40
